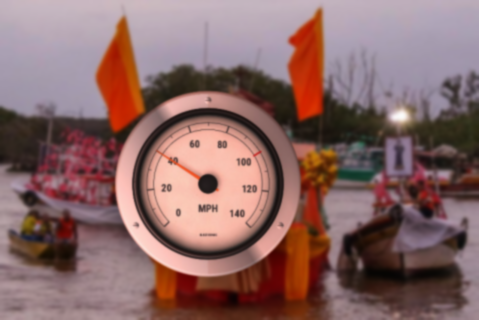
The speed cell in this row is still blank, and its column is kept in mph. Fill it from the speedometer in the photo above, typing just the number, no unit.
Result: 40
